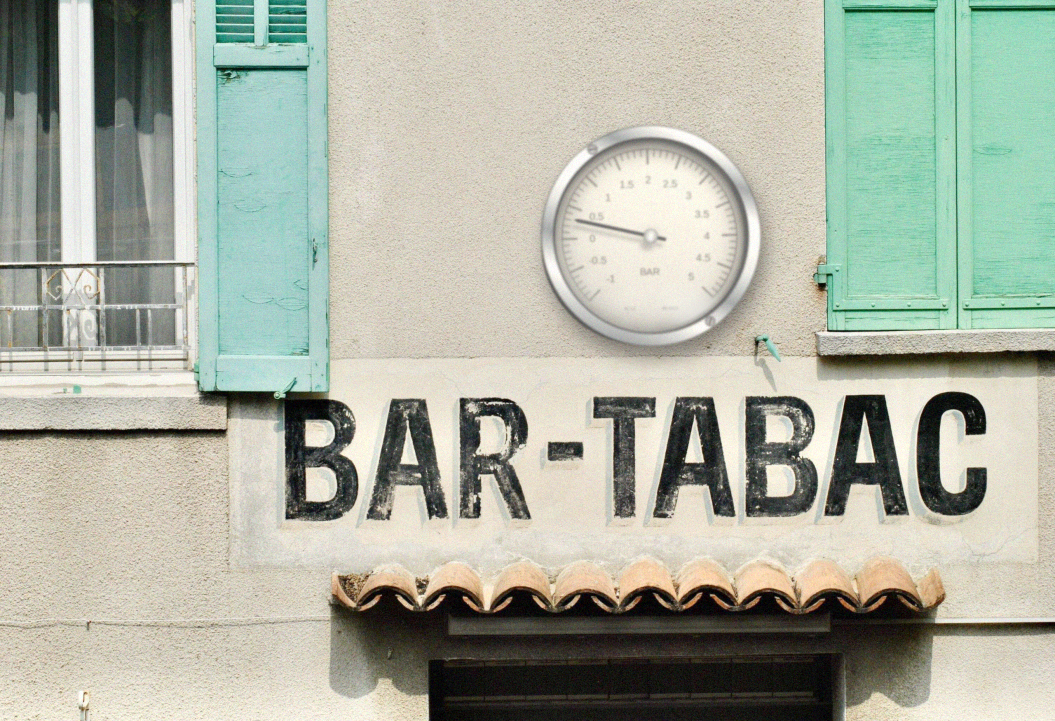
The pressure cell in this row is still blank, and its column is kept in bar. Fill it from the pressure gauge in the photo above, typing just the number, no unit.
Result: 0.3
